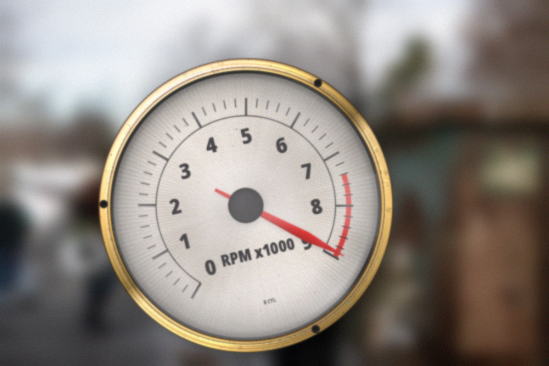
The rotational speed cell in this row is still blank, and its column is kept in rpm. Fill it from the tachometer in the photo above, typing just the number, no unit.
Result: 8900
